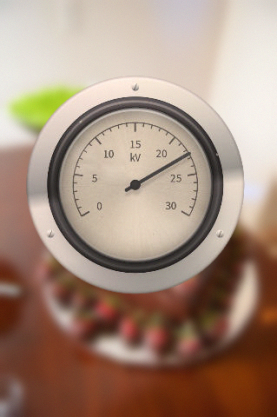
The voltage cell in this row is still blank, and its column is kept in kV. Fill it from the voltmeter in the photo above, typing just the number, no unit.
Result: 22.5
